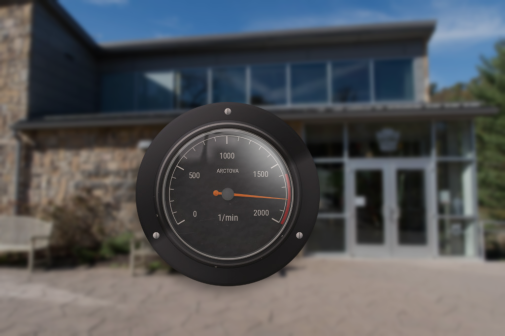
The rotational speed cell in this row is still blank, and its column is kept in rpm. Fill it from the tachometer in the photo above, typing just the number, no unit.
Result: 1800
